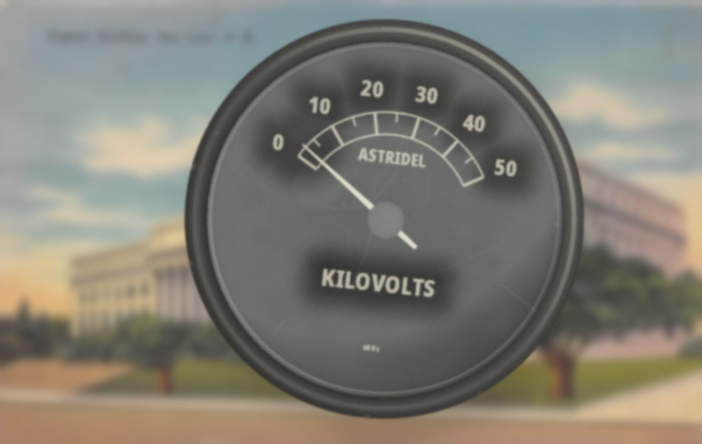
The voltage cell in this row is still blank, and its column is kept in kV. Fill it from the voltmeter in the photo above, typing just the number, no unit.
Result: 2.5
